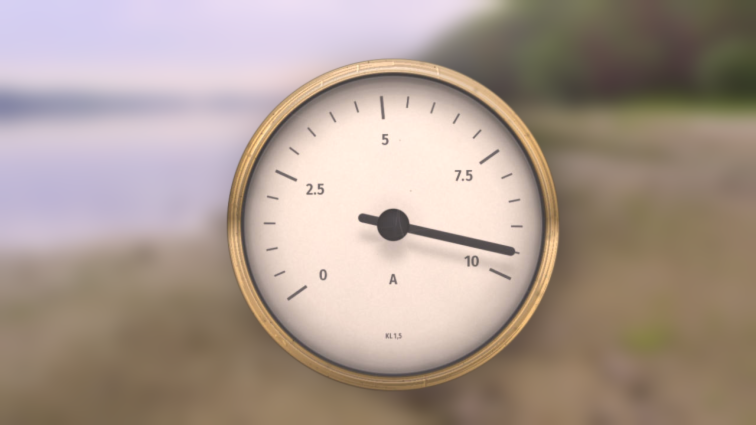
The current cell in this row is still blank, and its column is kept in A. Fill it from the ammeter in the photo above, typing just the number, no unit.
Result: 9.5
